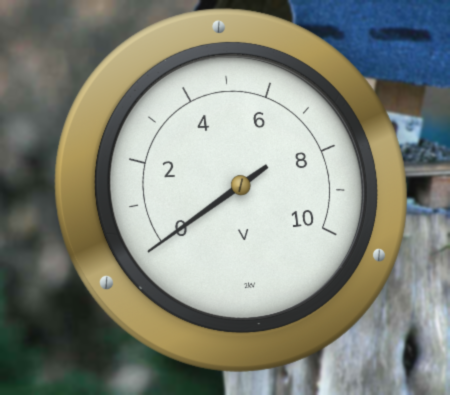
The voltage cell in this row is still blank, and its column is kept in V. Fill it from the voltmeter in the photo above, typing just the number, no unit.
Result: 0
